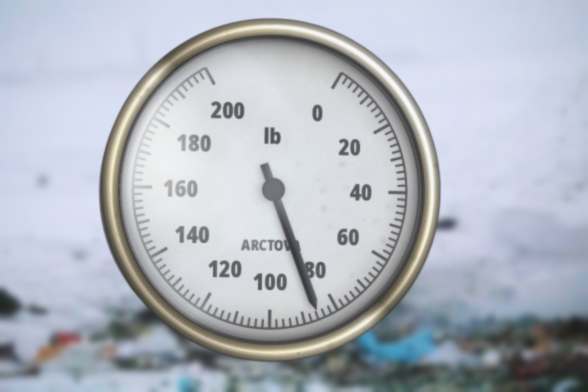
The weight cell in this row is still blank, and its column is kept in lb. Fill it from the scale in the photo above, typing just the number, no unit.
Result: 86
